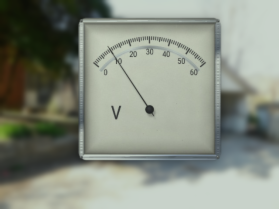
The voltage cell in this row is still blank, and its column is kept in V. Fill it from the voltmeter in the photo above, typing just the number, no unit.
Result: 10
